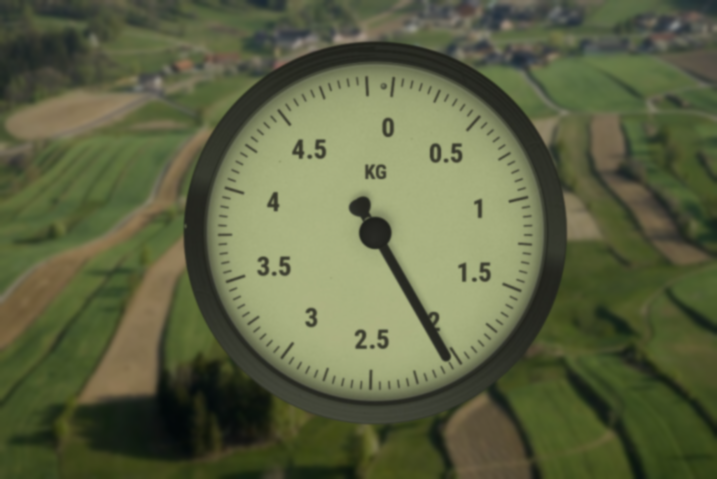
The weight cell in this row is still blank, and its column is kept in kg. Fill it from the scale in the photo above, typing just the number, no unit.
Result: 2.05
